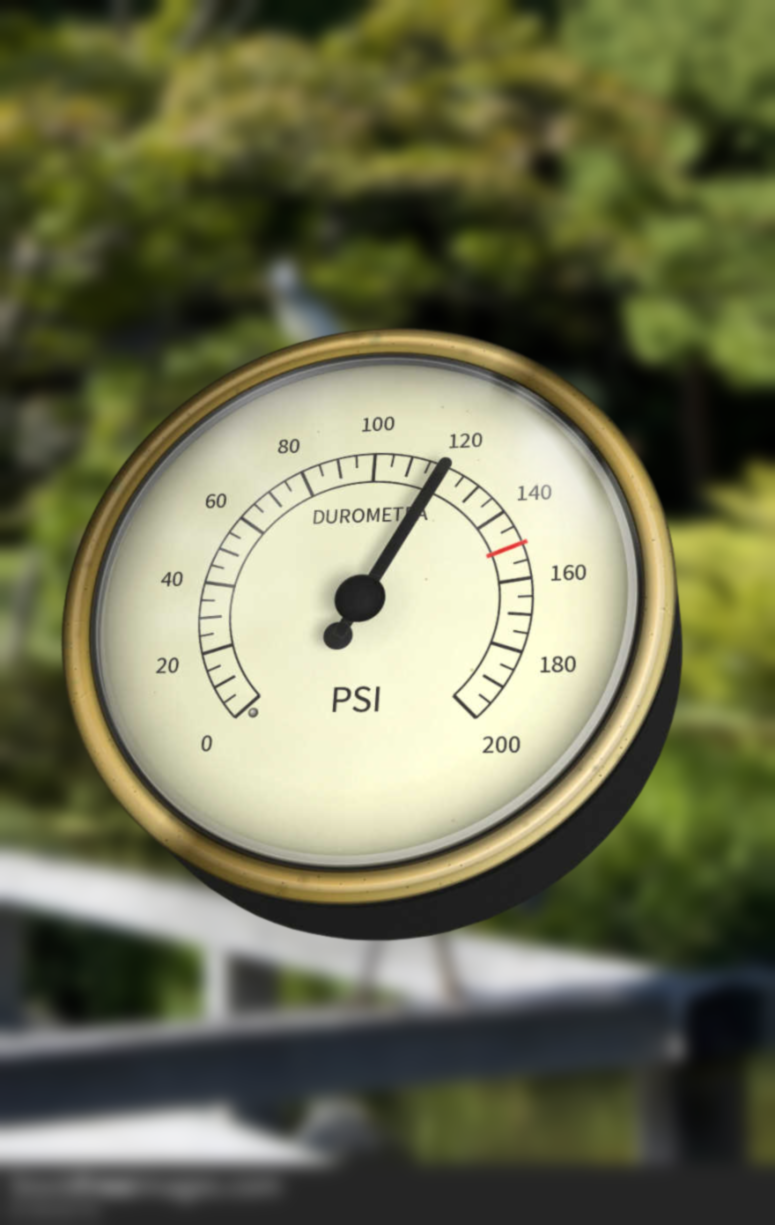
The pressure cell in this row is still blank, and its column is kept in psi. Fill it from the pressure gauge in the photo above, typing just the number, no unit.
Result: 120
